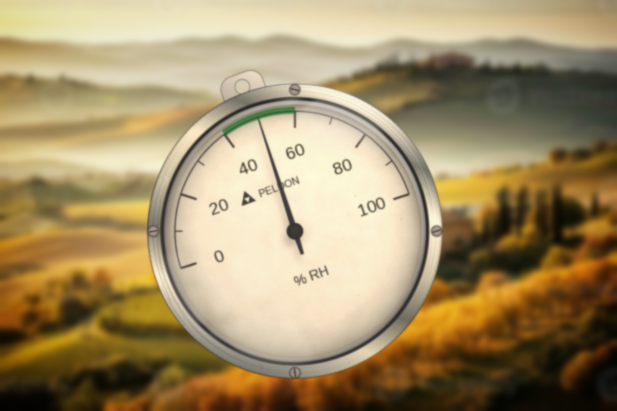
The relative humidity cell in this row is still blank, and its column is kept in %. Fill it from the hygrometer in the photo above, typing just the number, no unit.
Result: 50
